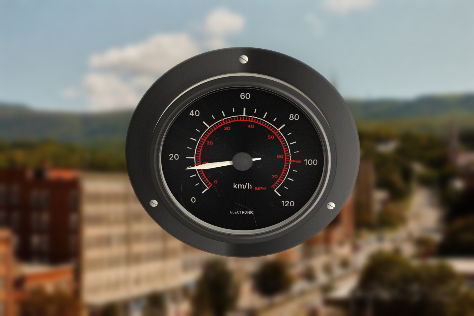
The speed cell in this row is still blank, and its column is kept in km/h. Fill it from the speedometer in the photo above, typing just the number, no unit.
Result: 15
